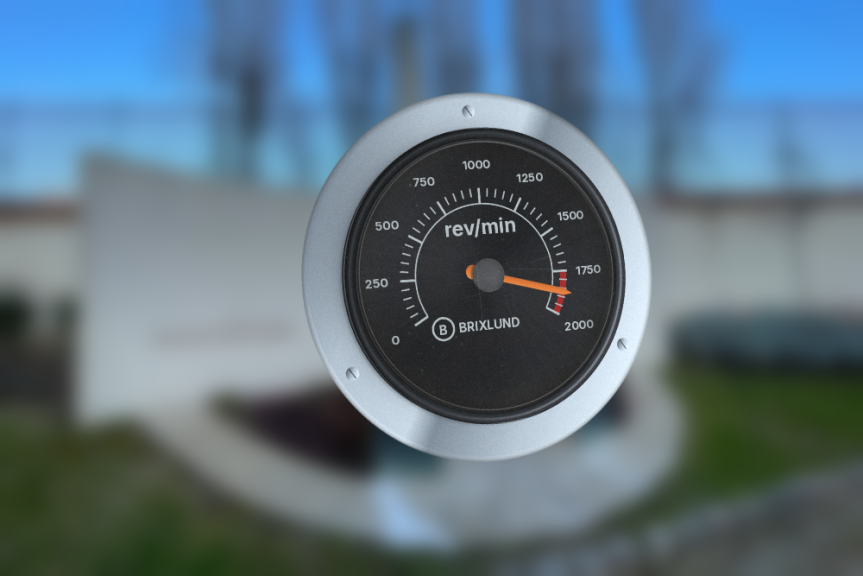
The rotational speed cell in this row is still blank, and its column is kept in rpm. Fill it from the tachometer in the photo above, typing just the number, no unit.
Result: 1875
